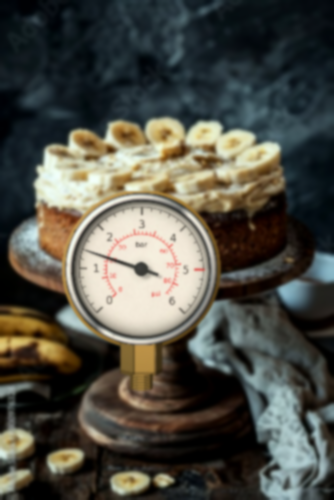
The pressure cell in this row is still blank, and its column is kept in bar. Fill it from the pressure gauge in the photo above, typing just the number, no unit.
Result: 1.4
